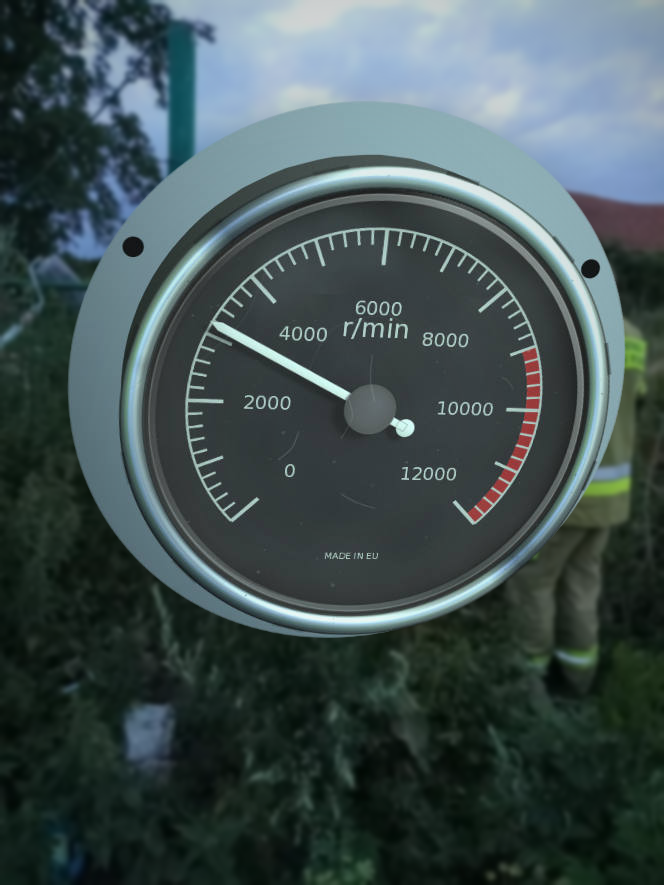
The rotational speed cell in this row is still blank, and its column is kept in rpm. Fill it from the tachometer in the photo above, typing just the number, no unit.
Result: 3200
